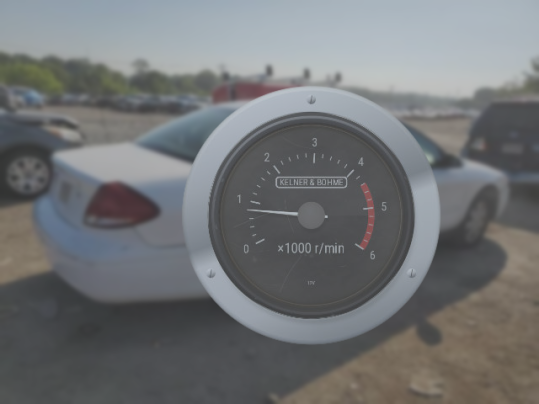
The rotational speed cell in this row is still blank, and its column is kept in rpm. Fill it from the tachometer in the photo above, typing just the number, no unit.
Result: 800
